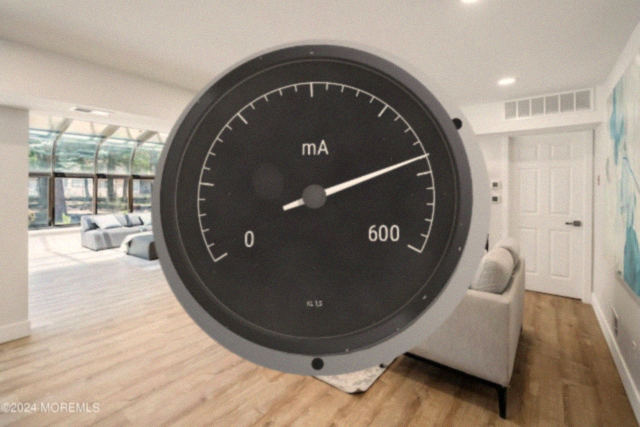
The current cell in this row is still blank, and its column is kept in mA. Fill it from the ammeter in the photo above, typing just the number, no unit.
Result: 480
